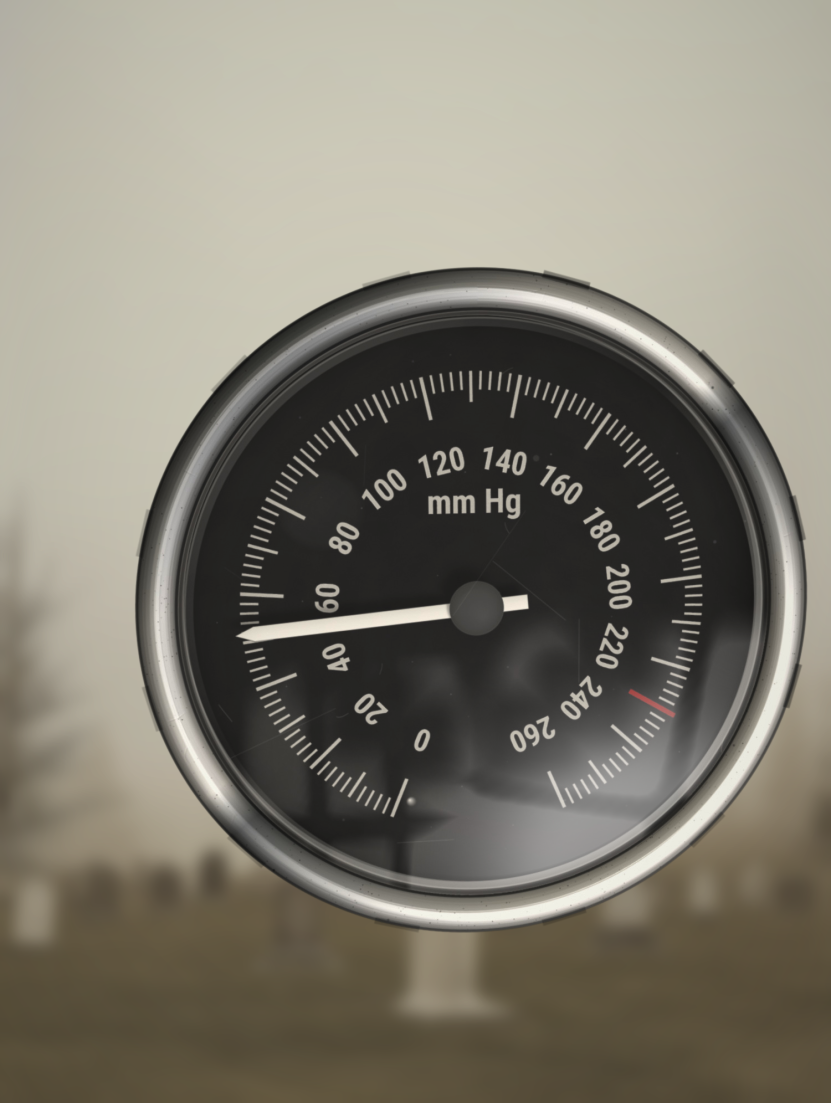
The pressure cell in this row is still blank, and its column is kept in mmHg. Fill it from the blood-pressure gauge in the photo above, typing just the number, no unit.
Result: 52
